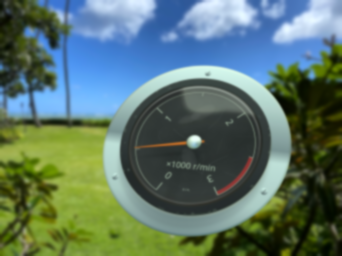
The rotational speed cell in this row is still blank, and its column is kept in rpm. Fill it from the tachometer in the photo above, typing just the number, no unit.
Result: 500
